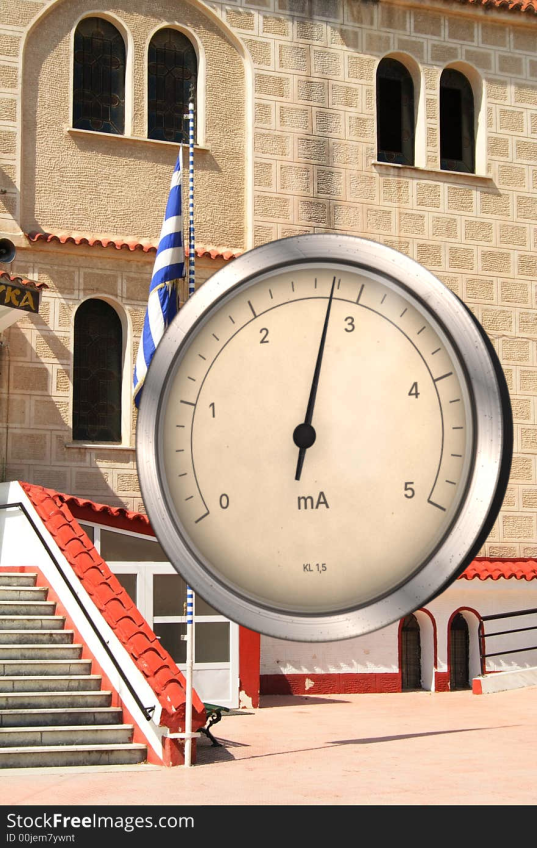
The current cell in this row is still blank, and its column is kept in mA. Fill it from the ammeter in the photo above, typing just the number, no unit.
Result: 2.8
